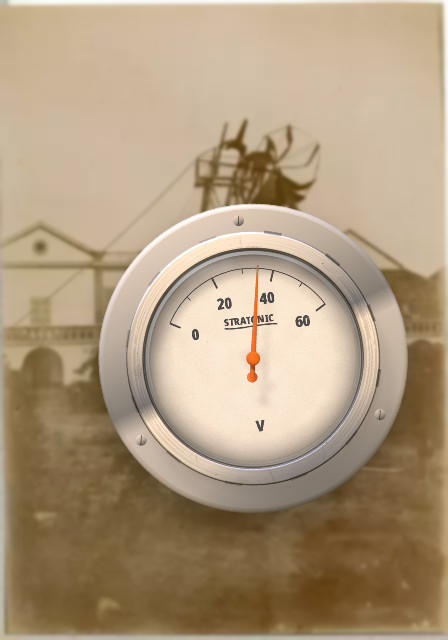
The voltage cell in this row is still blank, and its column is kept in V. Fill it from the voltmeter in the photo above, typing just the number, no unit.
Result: 35
